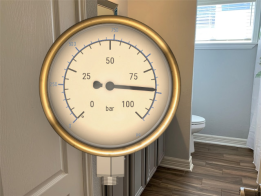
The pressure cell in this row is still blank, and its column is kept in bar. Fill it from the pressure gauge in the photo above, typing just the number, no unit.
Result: 85
